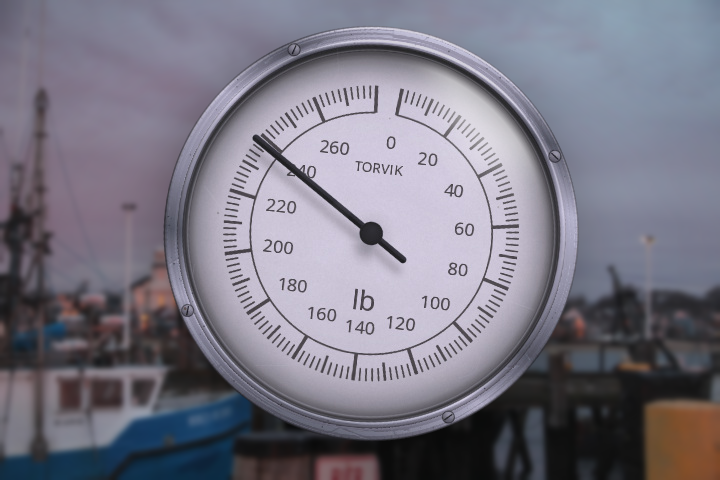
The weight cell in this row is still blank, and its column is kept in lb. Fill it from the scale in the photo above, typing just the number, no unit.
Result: 238
